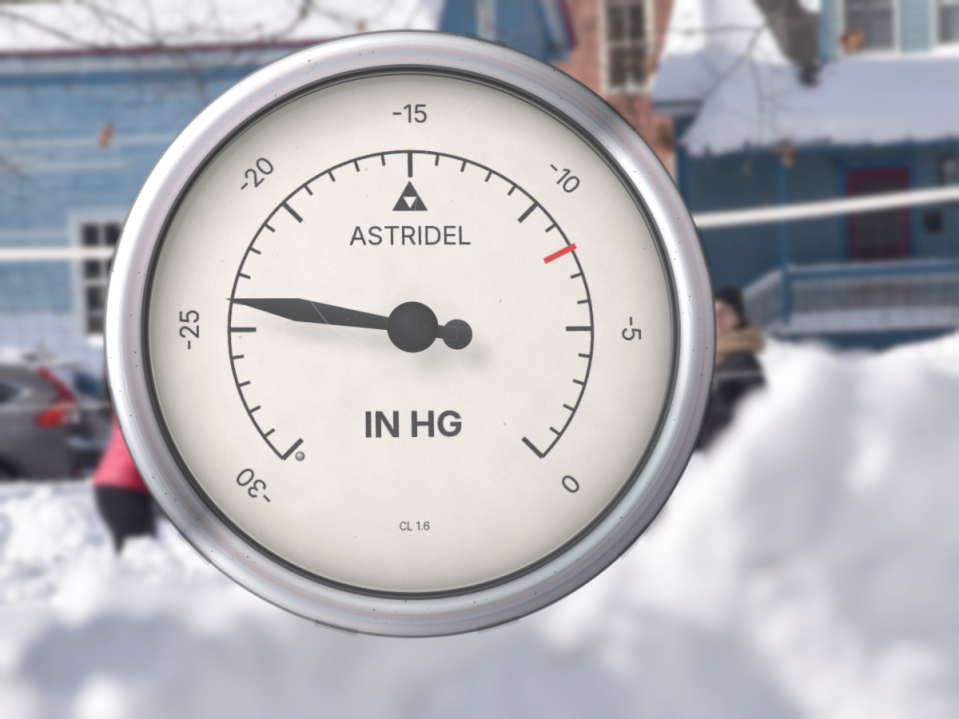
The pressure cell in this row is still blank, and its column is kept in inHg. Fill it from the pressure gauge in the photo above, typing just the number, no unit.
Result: -24
